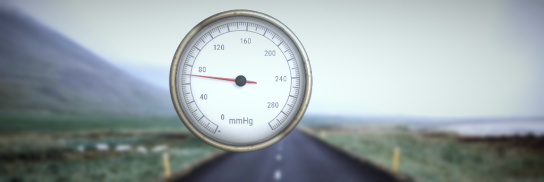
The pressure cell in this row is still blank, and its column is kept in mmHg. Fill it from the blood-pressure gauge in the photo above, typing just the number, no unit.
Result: 70
